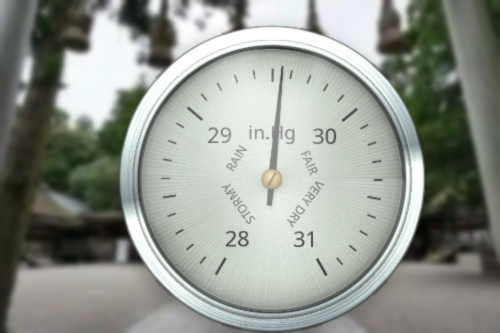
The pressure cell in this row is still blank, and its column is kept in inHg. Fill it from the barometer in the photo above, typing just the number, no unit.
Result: 29.55
